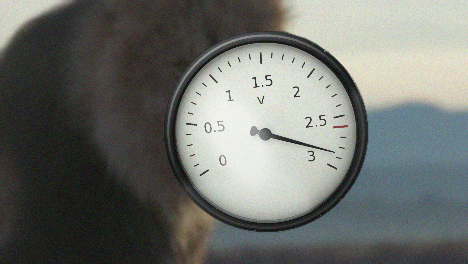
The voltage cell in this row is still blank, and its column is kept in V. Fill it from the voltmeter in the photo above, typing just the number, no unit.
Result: 2.85
